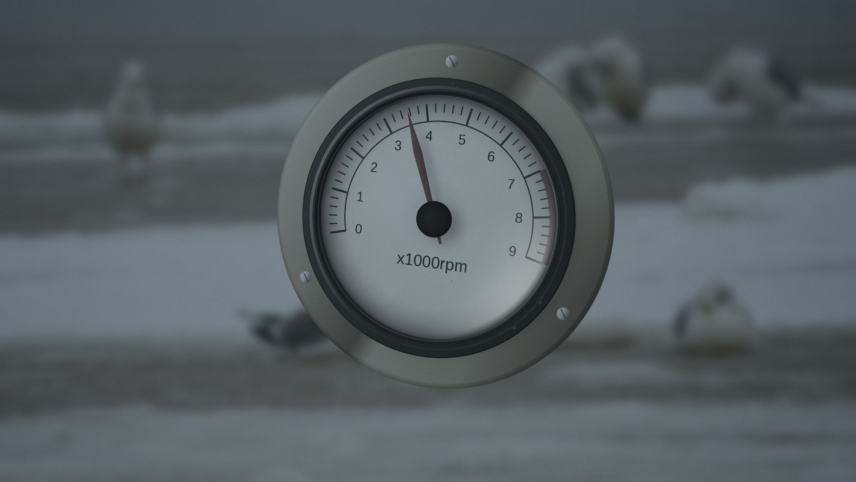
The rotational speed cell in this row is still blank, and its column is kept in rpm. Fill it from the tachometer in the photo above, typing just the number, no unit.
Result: 3600
